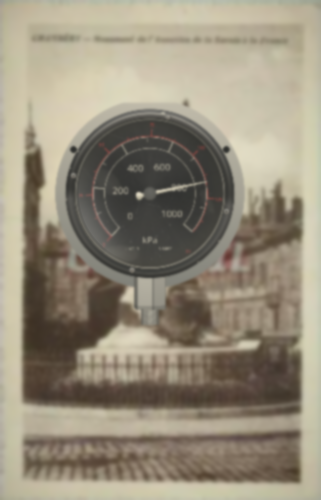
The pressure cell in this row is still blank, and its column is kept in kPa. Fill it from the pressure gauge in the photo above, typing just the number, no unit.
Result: 800
